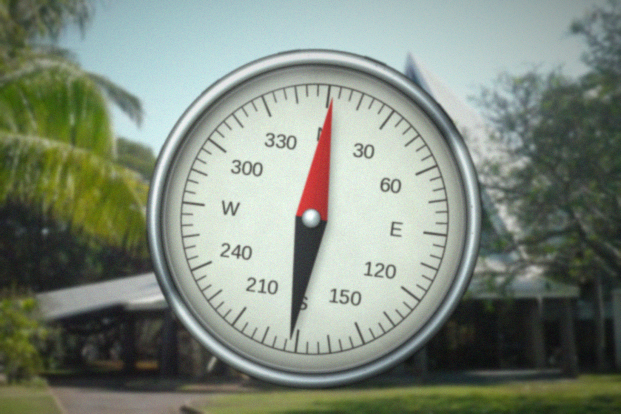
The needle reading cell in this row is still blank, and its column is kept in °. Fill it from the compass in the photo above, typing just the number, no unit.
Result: 2.5
